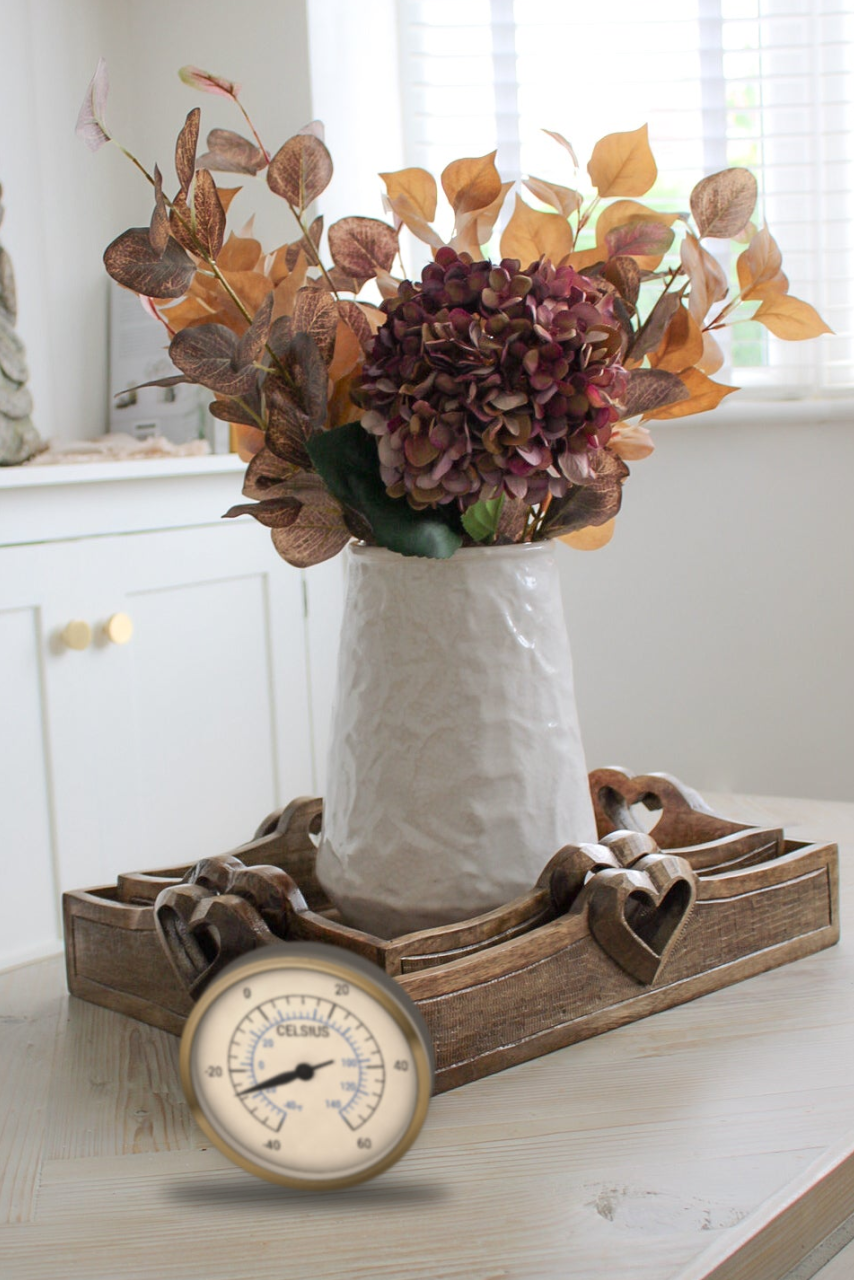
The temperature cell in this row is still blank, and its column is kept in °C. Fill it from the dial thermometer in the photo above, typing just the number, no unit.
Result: -26
